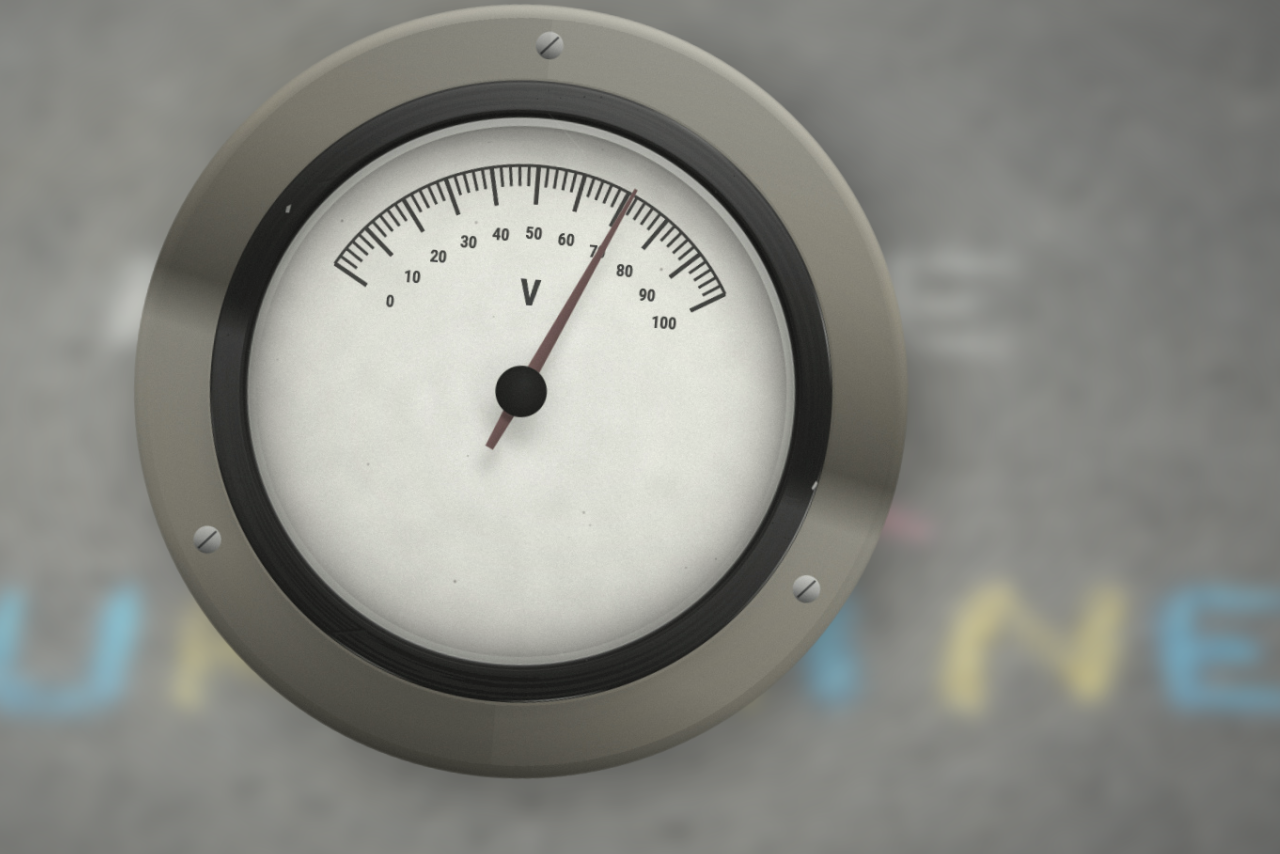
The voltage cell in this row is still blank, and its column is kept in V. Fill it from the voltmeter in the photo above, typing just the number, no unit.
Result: 71
